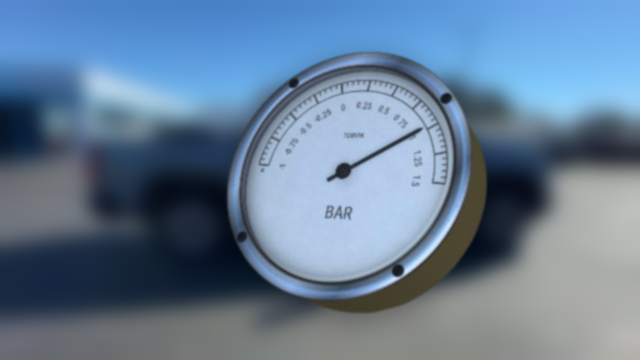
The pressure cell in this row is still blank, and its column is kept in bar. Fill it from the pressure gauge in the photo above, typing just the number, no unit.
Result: 1
